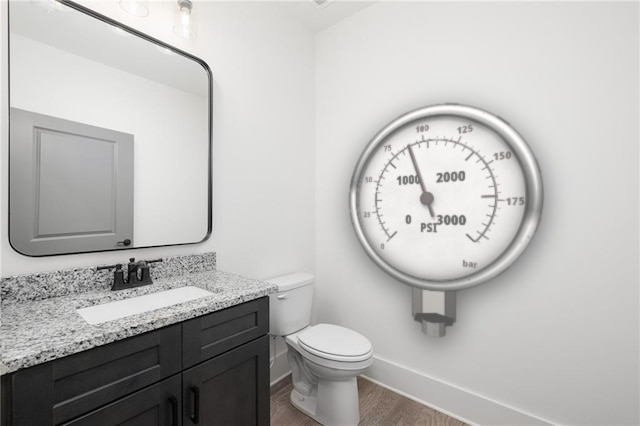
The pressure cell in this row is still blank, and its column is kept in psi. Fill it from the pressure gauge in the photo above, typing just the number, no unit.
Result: 1300
